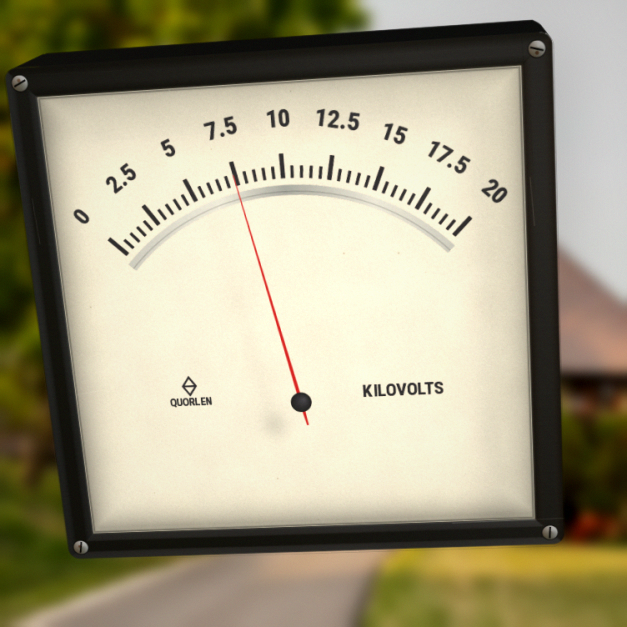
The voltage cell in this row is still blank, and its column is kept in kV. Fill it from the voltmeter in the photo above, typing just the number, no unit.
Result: 7.5
